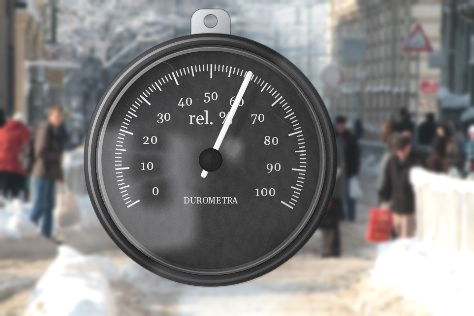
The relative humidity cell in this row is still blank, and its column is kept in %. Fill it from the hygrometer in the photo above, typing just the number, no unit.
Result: 60
